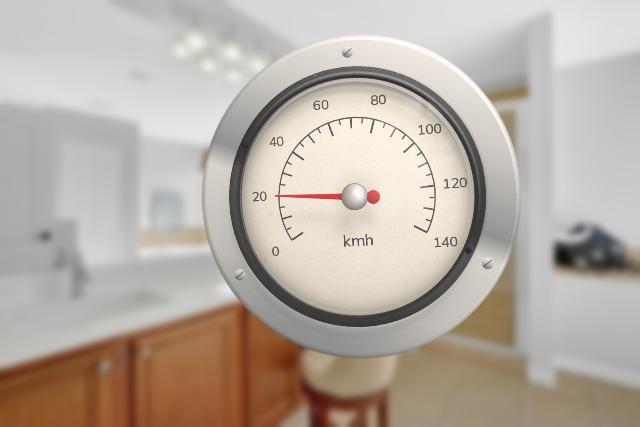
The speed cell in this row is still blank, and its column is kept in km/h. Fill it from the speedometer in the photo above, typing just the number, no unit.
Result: 20
